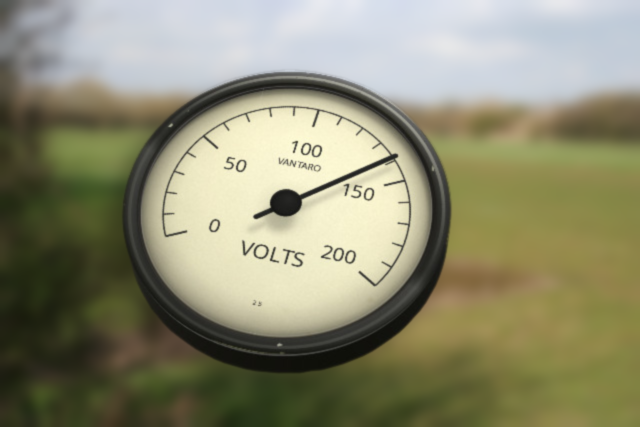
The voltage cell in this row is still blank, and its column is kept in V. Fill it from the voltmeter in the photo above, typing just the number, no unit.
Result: 140
